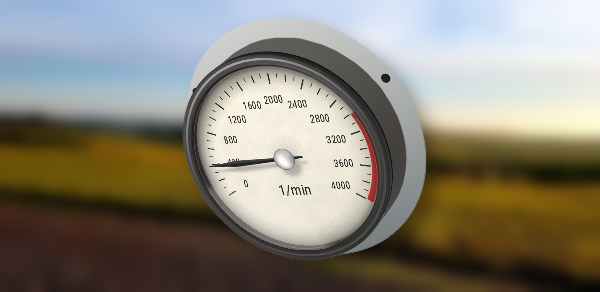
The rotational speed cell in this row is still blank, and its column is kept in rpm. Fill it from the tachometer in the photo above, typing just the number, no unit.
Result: 400
